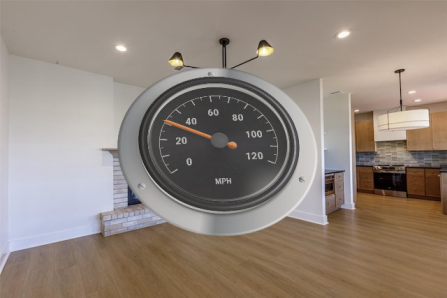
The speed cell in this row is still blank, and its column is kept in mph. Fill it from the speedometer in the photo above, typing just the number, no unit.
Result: 30
